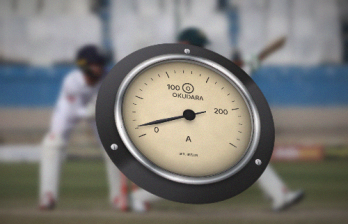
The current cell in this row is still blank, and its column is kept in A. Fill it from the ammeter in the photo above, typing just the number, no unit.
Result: 10
